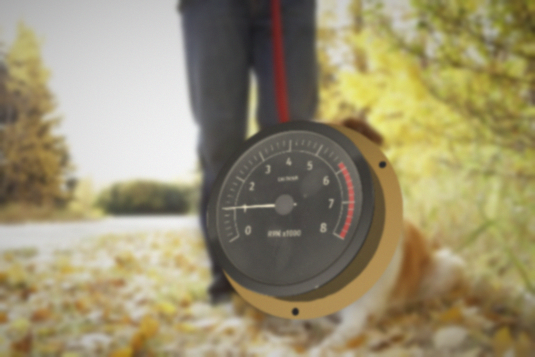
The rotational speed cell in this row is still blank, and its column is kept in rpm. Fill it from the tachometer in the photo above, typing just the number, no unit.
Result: 1000
